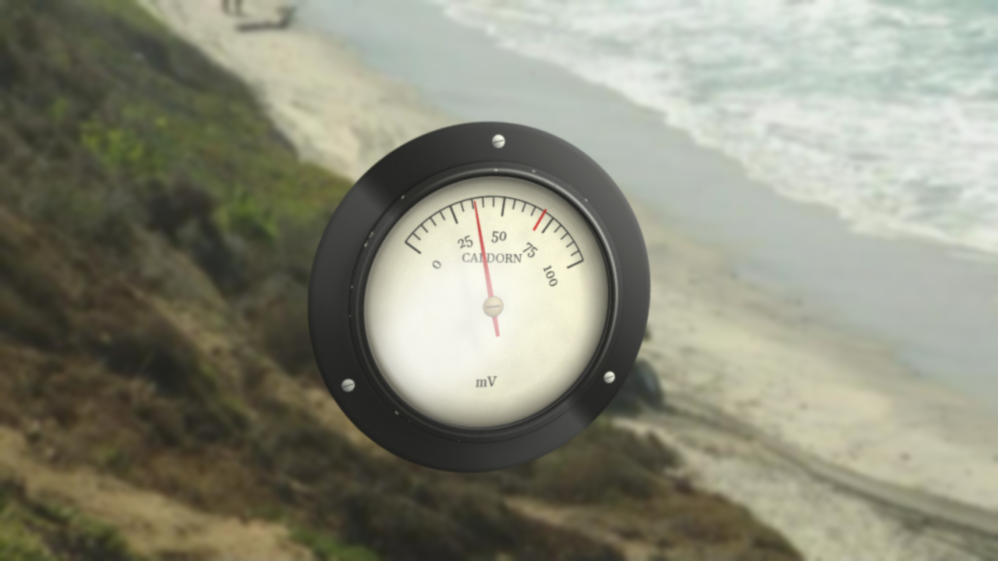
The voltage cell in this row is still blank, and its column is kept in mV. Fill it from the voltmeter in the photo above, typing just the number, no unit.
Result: 35
